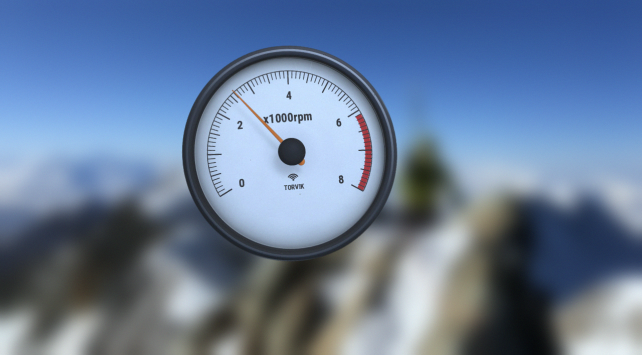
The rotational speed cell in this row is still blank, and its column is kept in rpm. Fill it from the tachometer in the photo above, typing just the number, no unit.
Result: 2600
